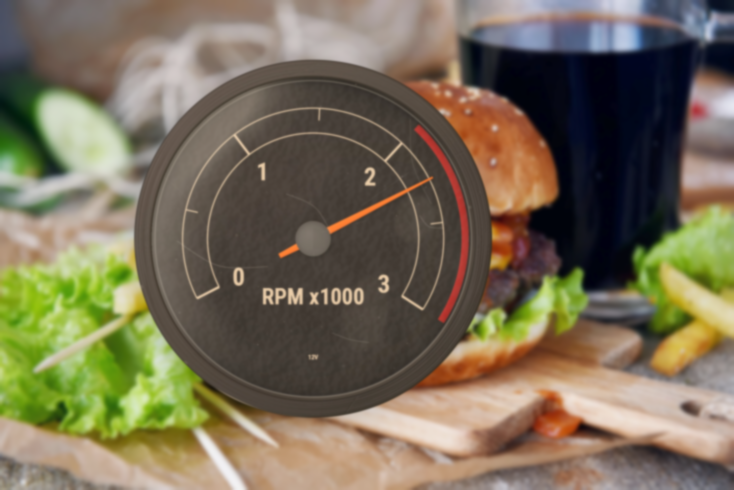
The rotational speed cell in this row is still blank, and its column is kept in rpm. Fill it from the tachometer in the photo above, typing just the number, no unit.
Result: 2250
